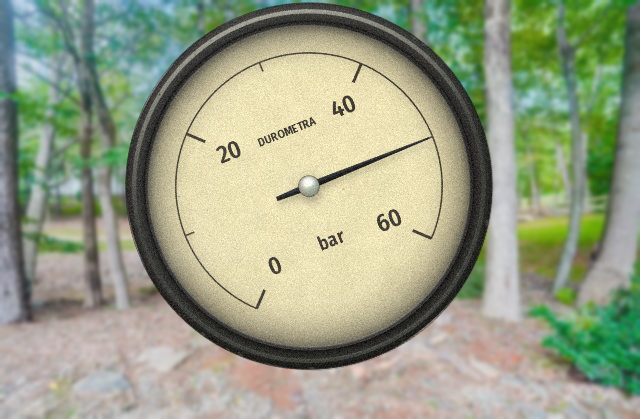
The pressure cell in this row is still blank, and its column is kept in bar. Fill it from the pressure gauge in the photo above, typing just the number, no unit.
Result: 50
